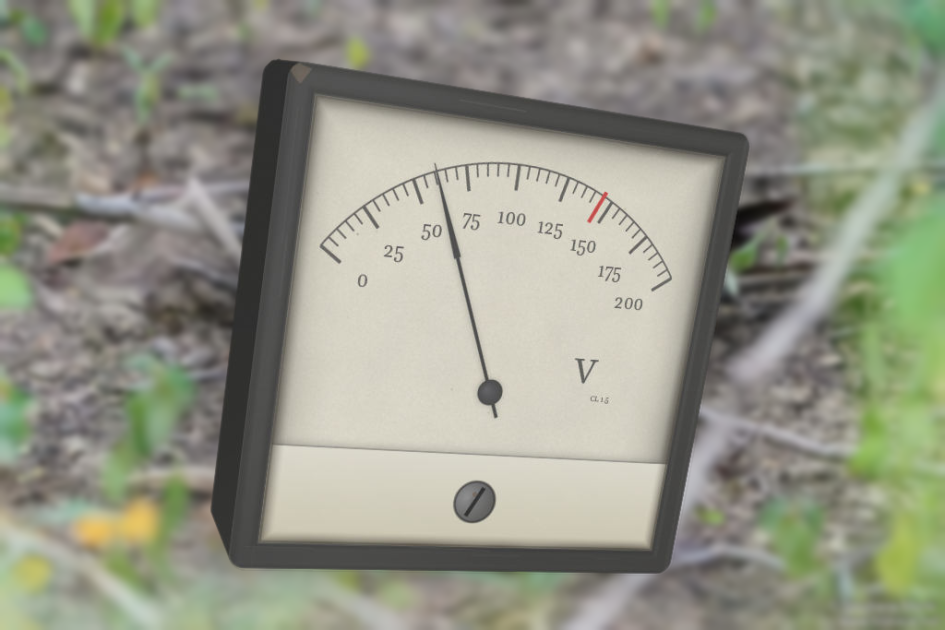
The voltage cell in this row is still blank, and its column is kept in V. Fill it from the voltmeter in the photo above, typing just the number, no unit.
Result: 60
